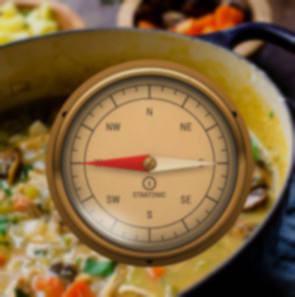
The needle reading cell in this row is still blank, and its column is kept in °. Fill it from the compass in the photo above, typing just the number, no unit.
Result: 270
